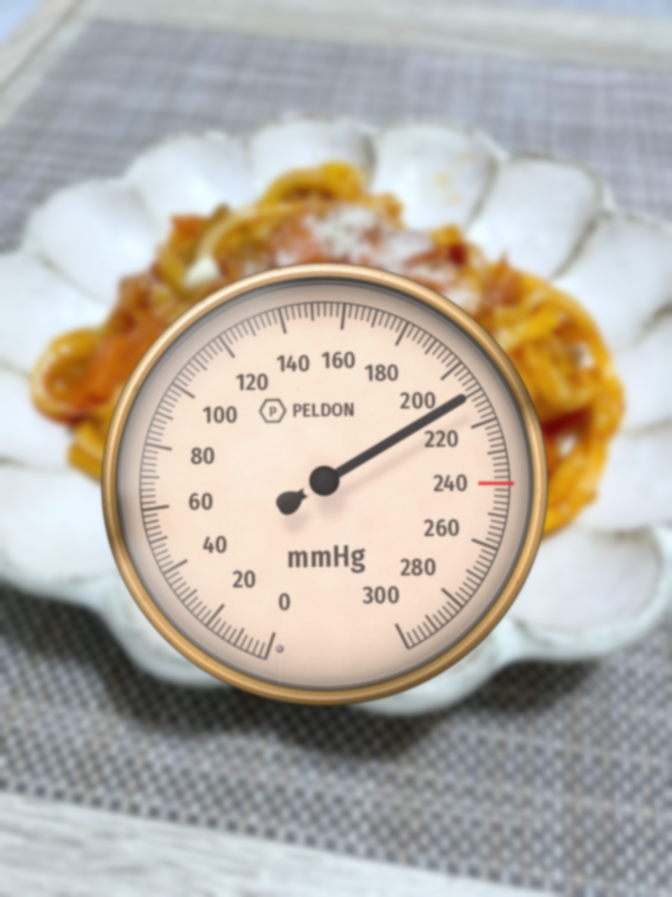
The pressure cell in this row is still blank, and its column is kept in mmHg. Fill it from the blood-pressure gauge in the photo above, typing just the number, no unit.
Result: 210
